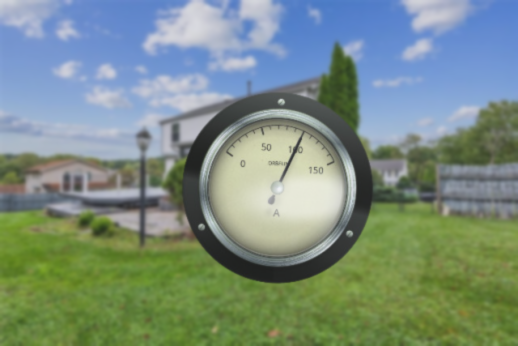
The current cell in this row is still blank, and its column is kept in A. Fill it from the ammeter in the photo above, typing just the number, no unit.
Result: 100
